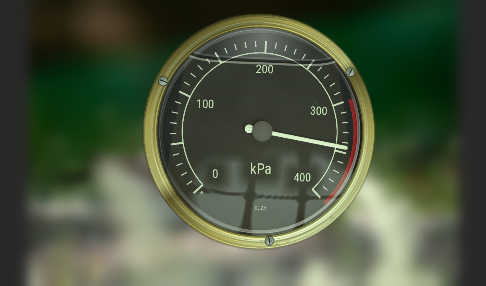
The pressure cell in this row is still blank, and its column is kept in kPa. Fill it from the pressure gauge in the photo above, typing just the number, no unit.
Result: 345
